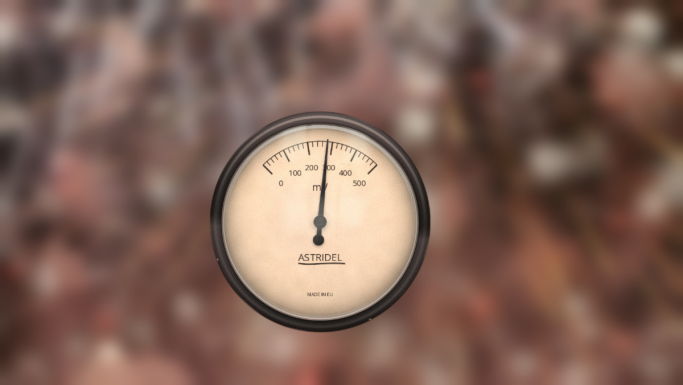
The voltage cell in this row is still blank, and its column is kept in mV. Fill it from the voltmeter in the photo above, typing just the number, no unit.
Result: 280
